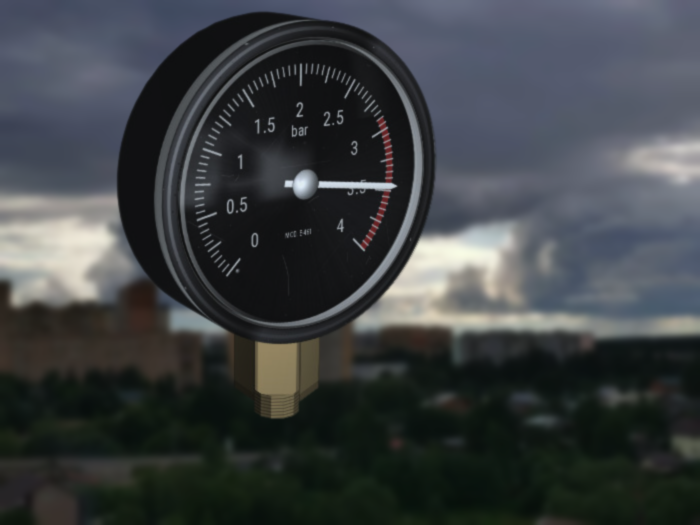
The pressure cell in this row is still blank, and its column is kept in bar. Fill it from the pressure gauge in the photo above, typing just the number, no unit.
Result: 3.45
